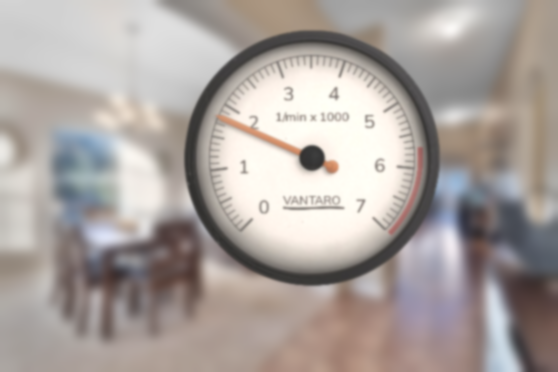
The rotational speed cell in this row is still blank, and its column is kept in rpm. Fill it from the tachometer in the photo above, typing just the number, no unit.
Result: 1800
